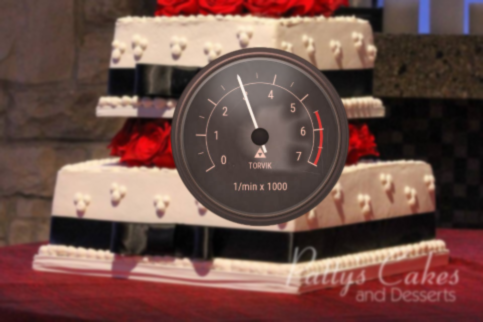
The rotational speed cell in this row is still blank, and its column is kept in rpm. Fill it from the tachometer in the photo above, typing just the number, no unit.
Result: 3000
